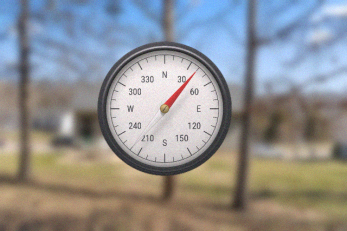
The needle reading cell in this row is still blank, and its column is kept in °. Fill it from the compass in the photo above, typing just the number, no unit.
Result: 40
